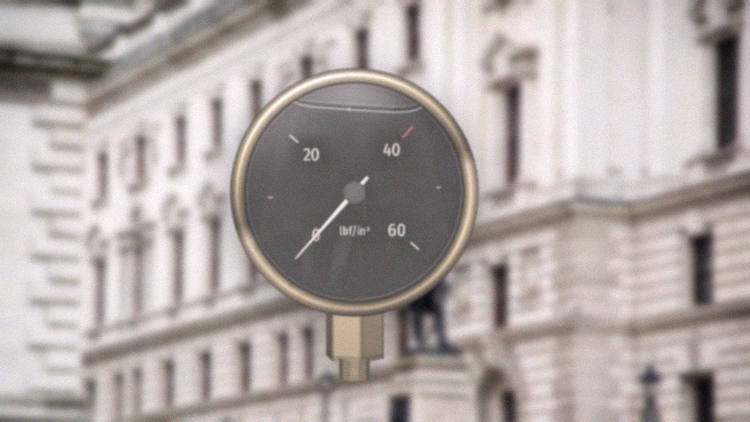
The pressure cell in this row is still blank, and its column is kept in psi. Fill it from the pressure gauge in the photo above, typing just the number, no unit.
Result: 0
